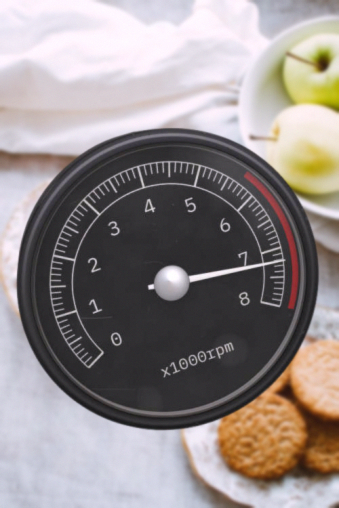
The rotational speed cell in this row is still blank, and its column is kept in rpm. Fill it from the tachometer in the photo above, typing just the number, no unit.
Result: 7200
